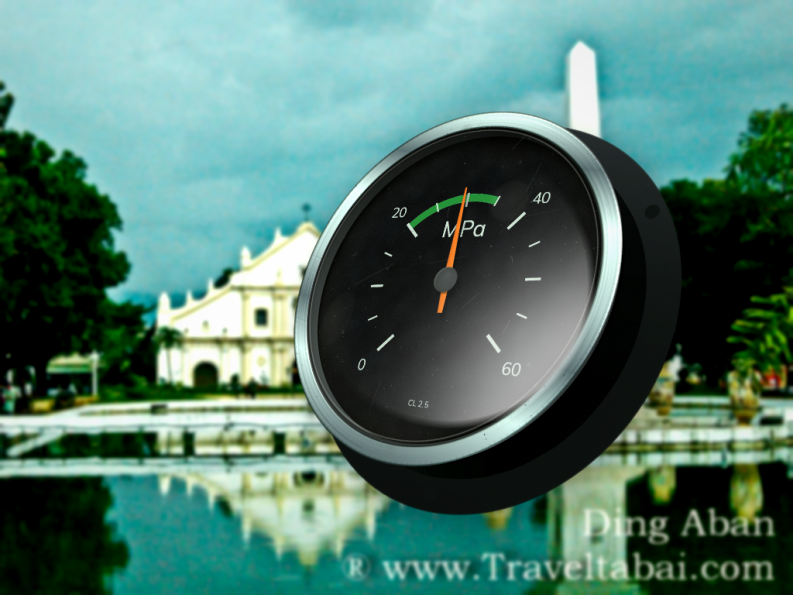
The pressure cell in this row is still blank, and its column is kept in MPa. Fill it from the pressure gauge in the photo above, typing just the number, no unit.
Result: 30
